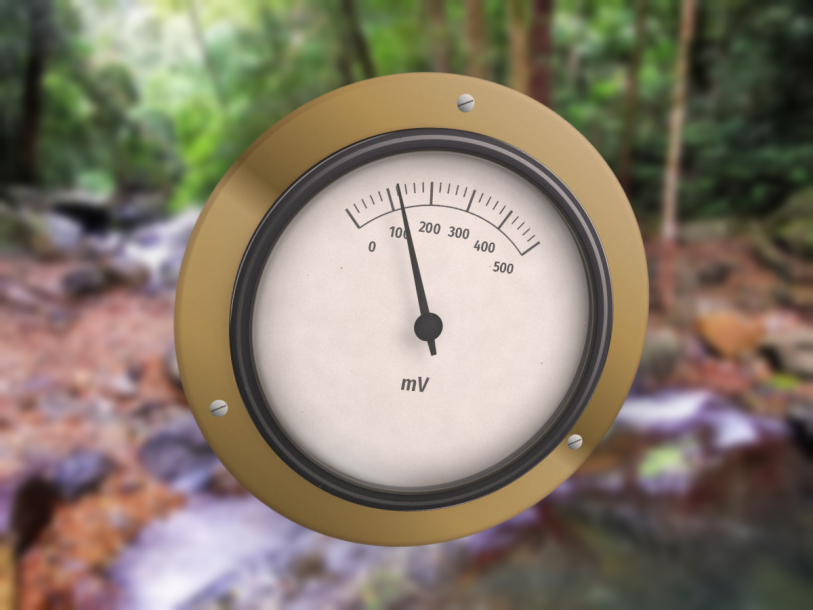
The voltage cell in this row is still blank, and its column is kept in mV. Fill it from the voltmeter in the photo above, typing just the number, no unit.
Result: 120
